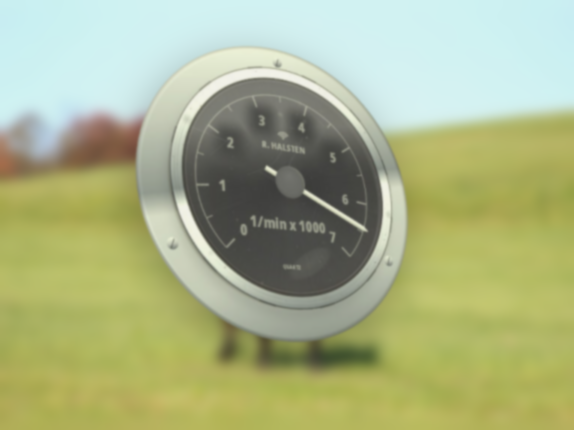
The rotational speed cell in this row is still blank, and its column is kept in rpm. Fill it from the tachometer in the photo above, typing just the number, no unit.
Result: 6500
